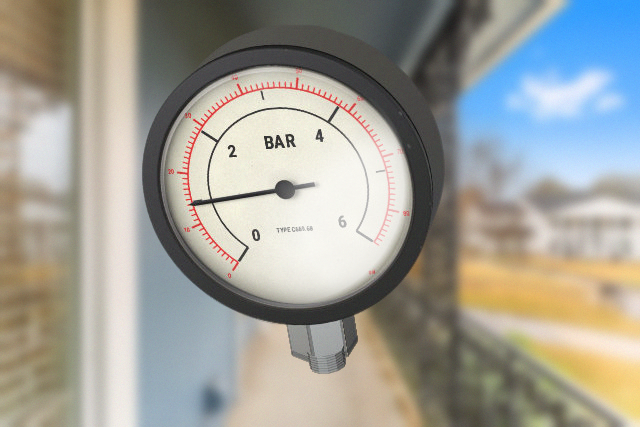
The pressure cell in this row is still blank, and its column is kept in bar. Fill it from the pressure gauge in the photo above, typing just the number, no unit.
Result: 1
